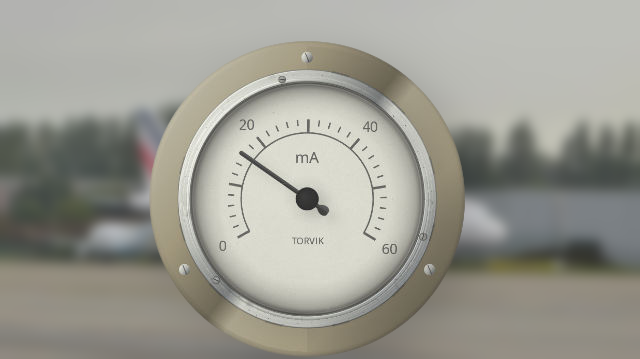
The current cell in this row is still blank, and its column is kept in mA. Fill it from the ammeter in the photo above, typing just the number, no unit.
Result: 16
